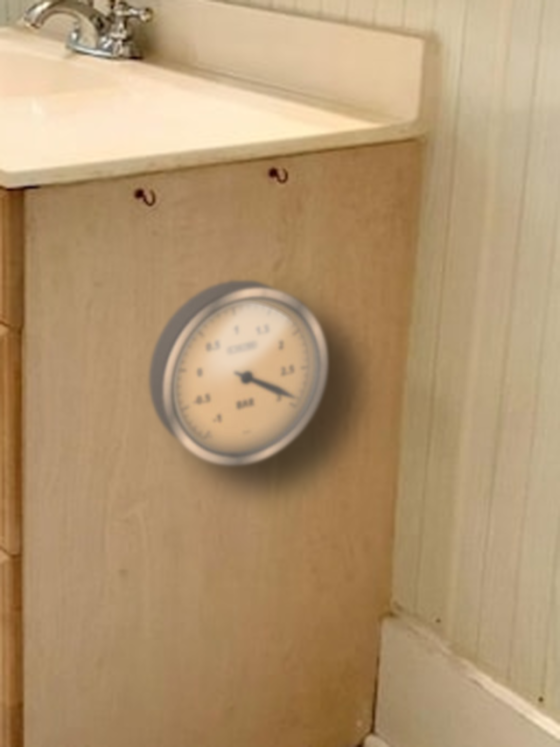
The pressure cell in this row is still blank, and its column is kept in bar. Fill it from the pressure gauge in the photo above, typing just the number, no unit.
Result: 2.9
